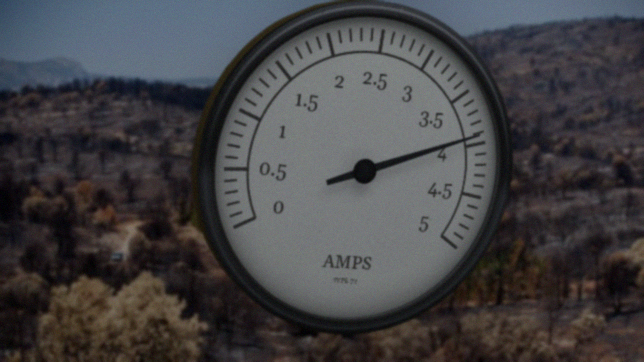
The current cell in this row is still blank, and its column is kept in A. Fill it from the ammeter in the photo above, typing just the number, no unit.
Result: 3.9
